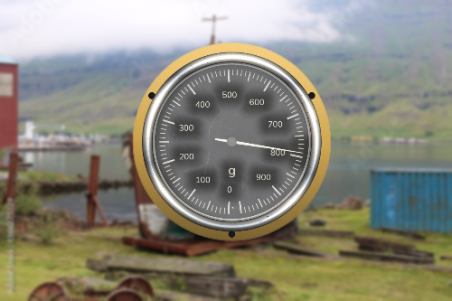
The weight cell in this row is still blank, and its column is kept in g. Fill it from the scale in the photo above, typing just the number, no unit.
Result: 790
